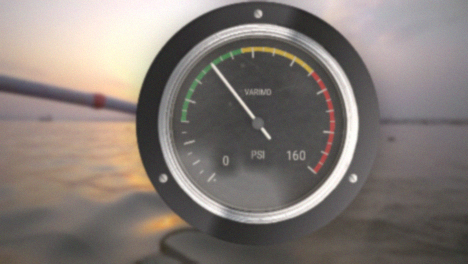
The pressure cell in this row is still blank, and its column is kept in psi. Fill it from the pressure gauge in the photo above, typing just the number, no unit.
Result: 60
